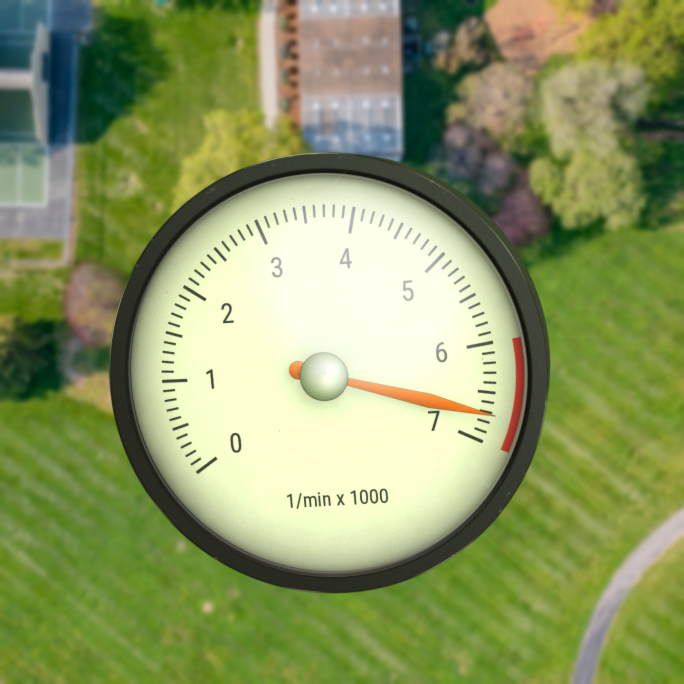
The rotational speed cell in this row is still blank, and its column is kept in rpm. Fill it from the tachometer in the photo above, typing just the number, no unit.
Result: 6700
